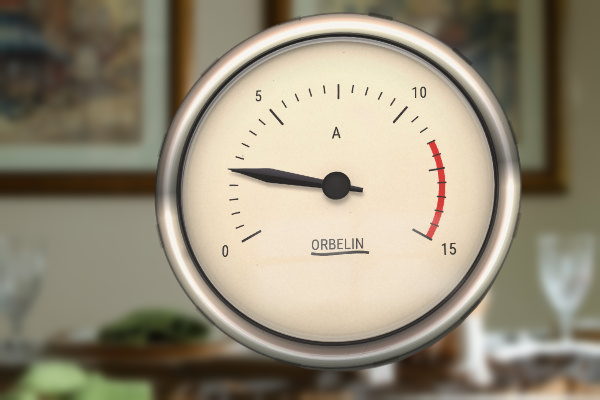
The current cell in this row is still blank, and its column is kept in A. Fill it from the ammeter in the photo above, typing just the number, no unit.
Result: 2.5
